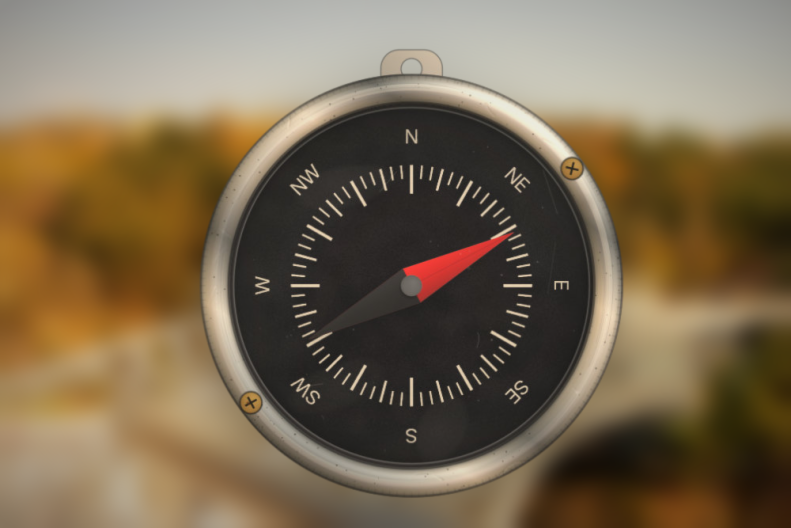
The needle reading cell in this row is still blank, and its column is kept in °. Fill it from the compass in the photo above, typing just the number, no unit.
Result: 62.5
